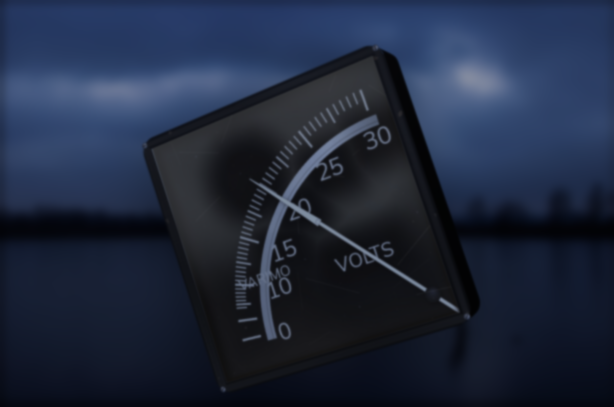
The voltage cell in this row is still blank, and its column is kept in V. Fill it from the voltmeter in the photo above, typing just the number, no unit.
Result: 20
